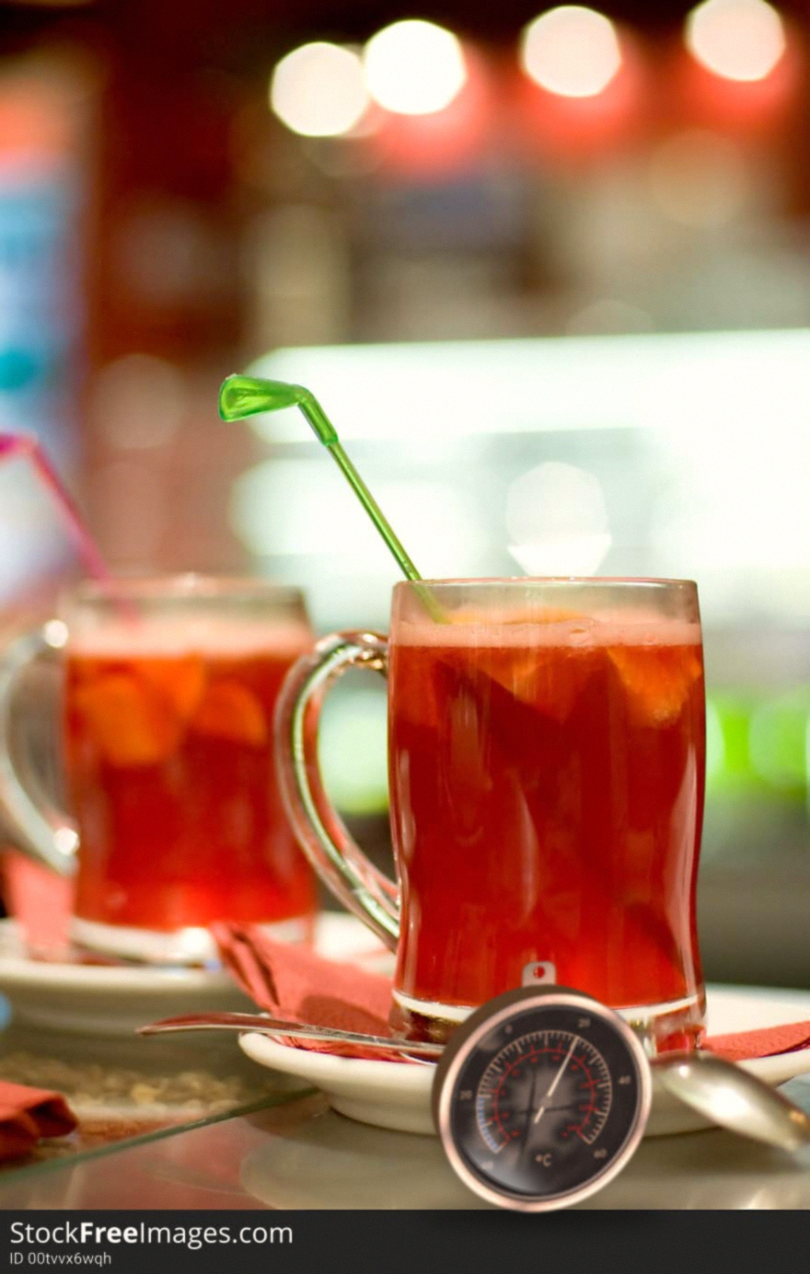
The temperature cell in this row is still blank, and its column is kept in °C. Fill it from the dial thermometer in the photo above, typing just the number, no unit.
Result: 20
